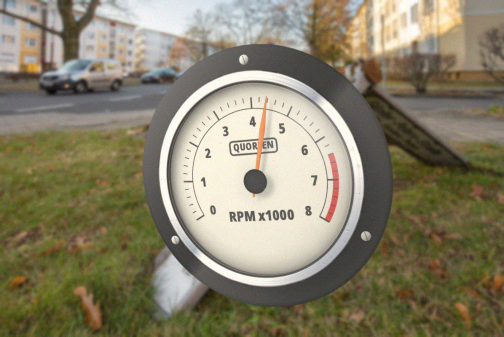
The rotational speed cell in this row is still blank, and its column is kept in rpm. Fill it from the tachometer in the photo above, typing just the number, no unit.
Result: 4400
